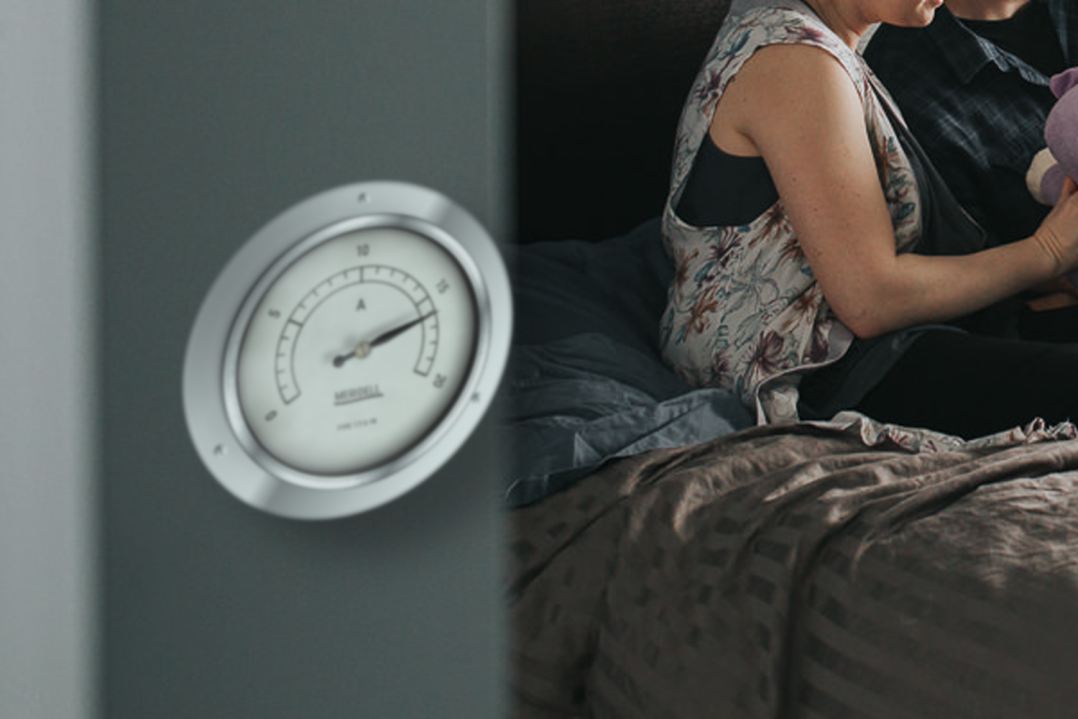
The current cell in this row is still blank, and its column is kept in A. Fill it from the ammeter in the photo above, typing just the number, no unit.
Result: 16
